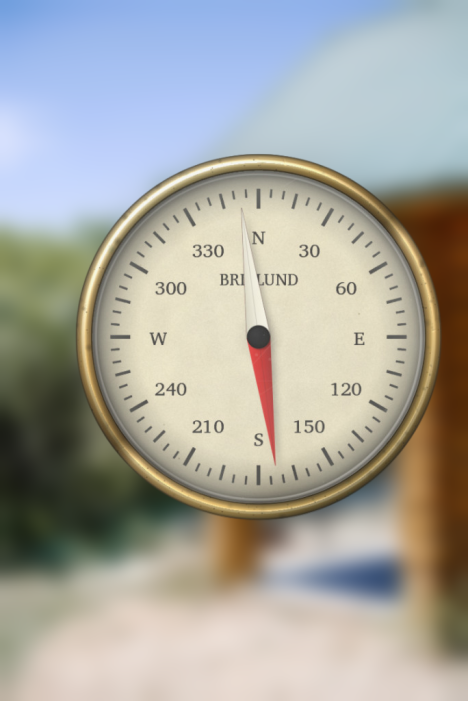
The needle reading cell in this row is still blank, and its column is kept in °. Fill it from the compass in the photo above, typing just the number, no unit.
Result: 172.5
